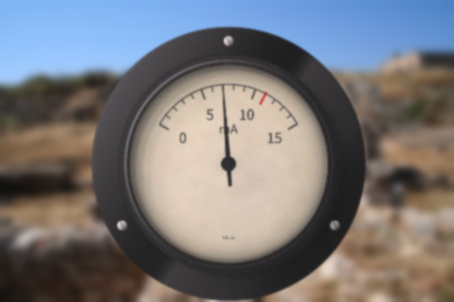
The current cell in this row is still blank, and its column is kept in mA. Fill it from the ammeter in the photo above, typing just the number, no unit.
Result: 7
